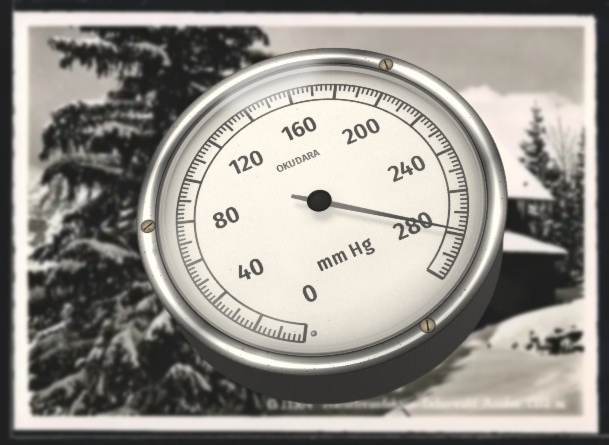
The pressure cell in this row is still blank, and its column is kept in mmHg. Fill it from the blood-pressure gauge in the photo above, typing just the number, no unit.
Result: 280
